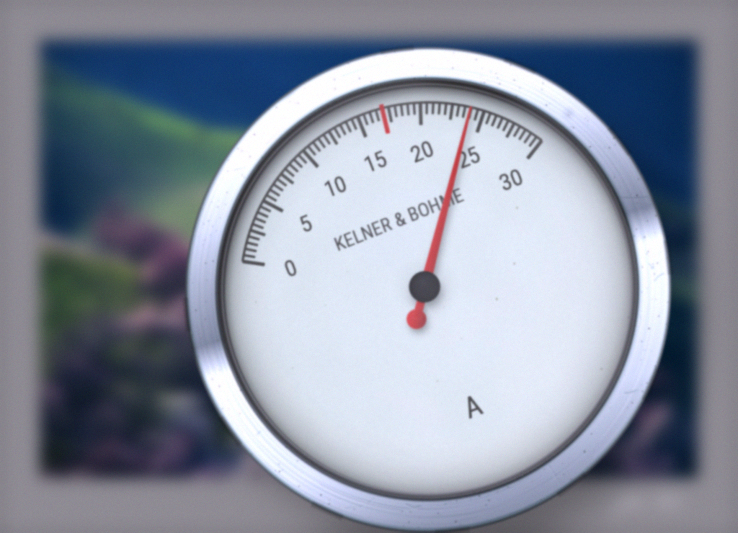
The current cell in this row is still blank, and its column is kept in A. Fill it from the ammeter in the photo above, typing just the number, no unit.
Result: 24
